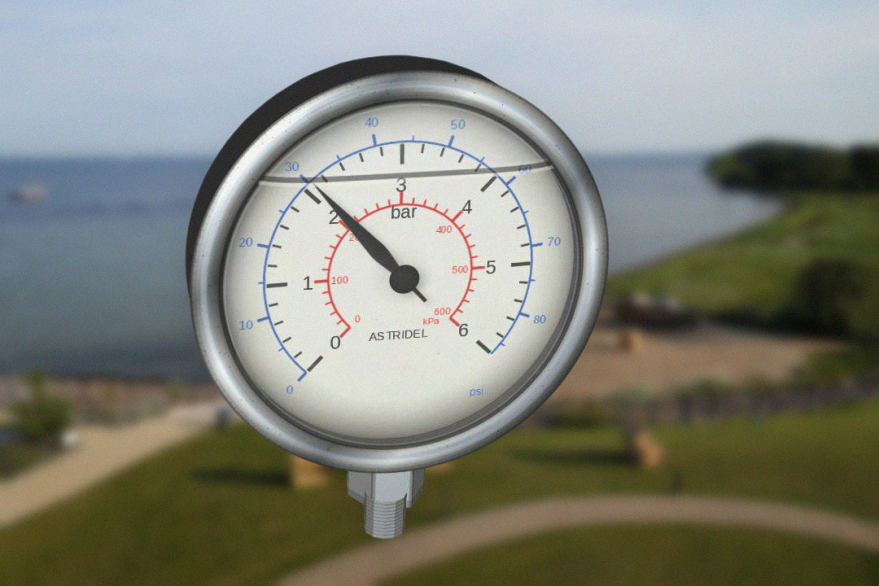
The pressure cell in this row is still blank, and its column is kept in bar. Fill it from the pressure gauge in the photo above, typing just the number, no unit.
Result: 2.1
